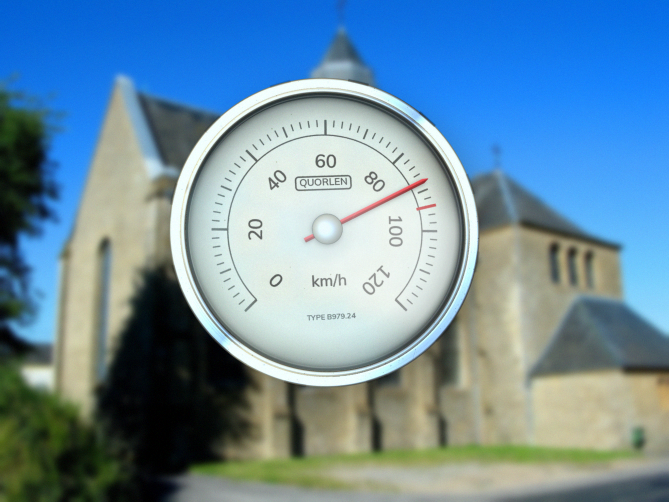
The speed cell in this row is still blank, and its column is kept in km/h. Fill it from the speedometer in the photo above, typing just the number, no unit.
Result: 88
